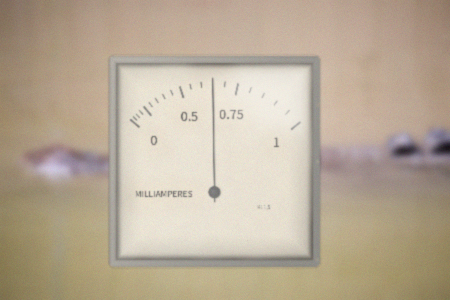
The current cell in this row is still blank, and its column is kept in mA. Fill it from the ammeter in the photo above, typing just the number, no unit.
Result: 0.65
